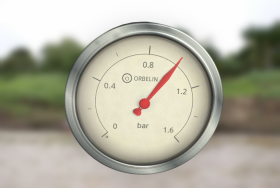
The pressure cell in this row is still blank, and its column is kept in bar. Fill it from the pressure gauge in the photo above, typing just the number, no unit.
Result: 1
